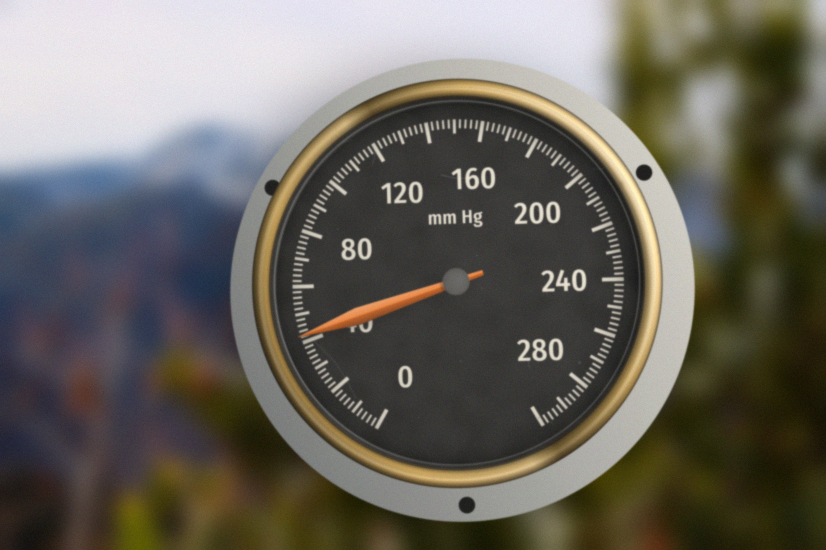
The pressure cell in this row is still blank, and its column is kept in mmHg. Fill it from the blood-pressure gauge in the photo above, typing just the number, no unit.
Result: 42
